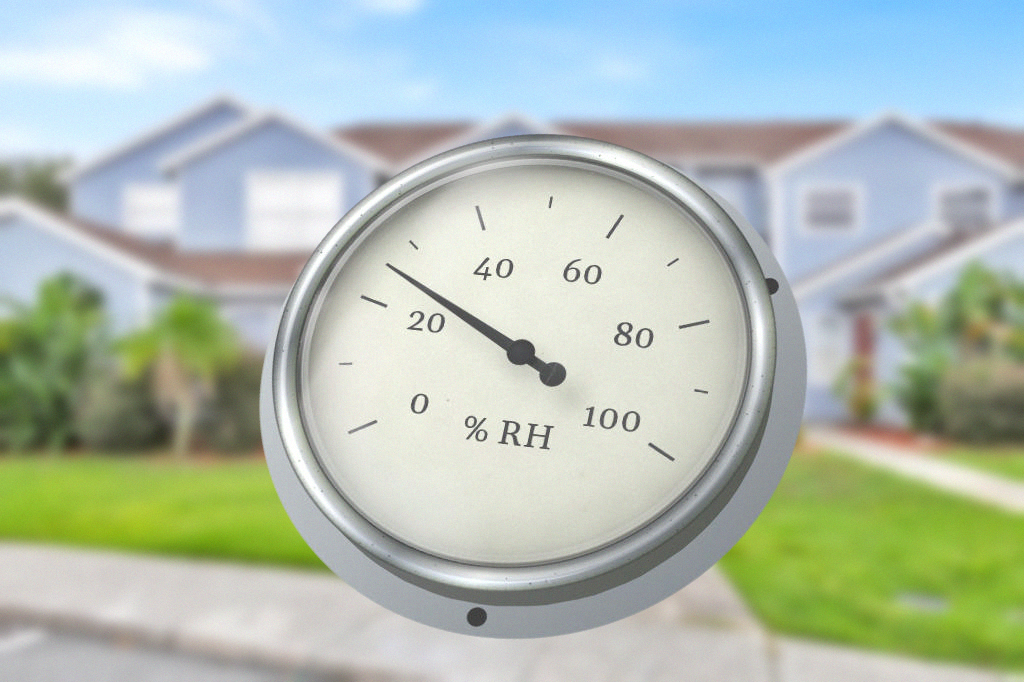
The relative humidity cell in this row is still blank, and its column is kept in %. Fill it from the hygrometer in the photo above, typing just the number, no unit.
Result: 25
